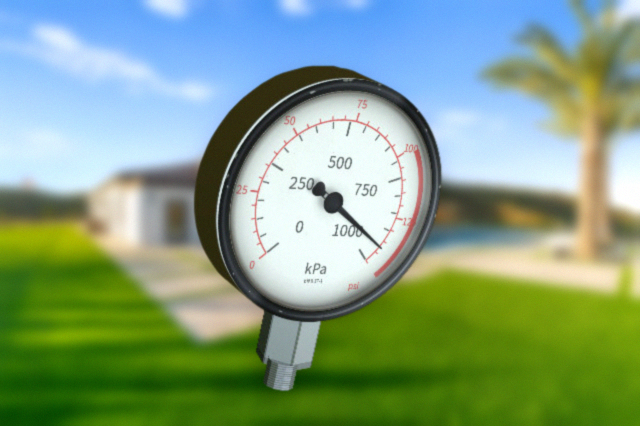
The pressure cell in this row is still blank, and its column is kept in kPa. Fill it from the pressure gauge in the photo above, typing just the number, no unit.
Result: 950
